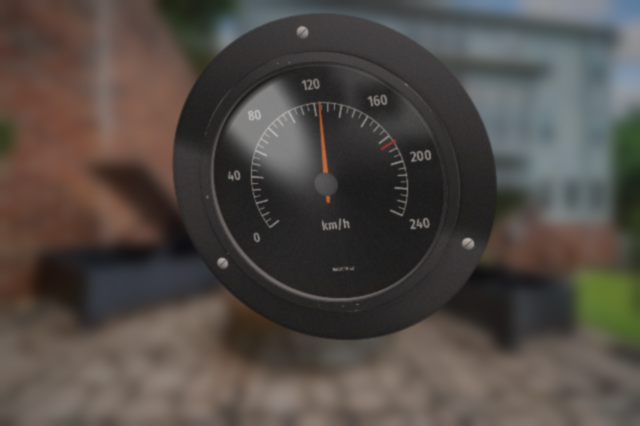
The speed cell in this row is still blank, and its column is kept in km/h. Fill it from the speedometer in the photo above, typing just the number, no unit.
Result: 125
